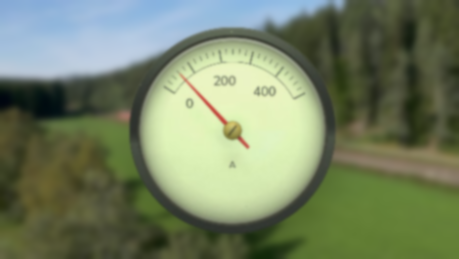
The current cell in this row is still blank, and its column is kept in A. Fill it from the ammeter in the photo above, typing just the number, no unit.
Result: 60
